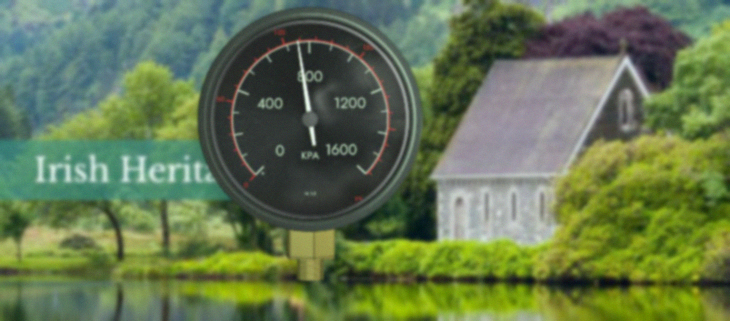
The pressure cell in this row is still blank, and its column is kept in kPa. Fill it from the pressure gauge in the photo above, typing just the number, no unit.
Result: 750
